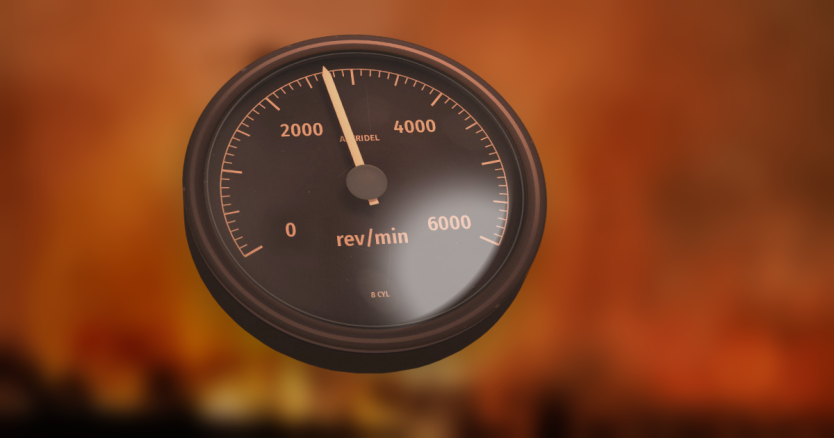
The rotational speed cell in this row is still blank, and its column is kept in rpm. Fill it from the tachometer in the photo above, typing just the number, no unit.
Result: 2700
